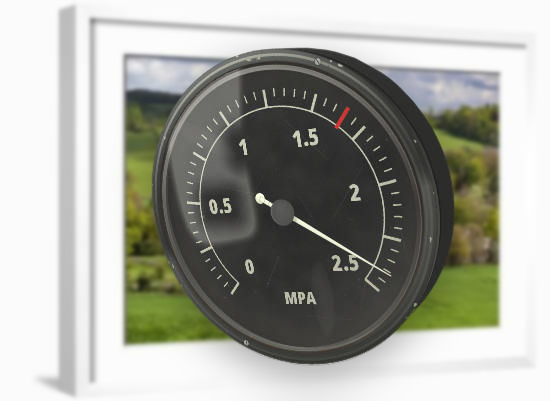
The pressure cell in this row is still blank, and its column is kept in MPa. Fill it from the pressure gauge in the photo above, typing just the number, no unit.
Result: 2.4
